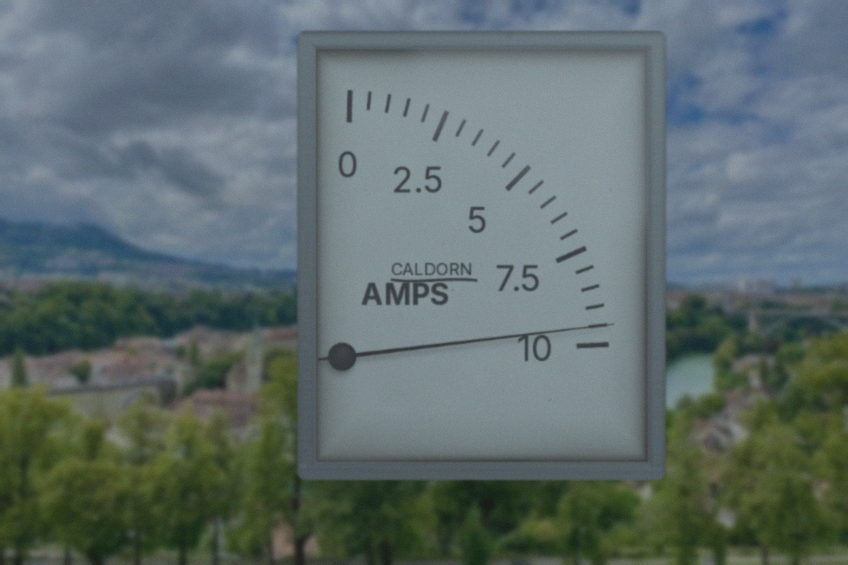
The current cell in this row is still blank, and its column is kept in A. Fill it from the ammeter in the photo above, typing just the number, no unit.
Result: 9.5
